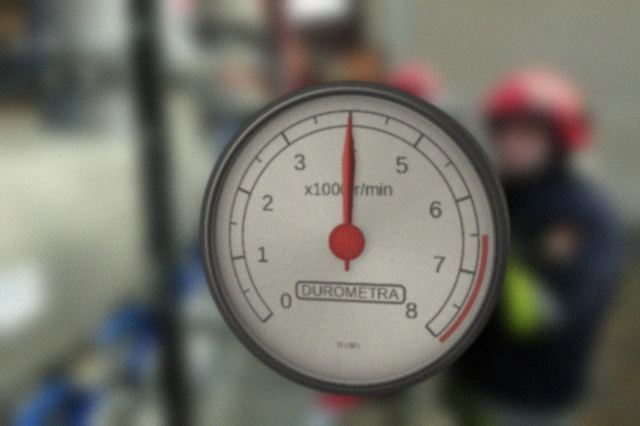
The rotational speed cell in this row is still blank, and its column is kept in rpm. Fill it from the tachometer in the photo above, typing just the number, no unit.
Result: 4000
